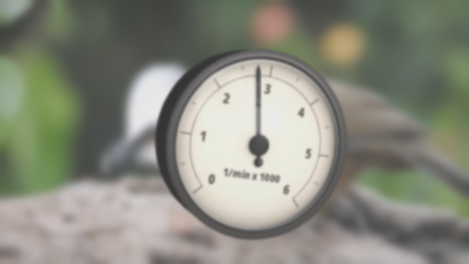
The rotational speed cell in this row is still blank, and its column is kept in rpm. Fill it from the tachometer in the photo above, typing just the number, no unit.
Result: 2750
